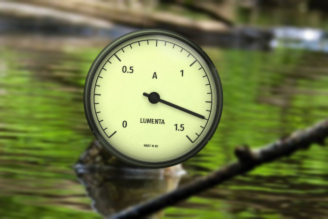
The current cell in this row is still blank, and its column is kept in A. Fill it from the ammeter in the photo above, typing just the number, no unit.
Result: 1.35
